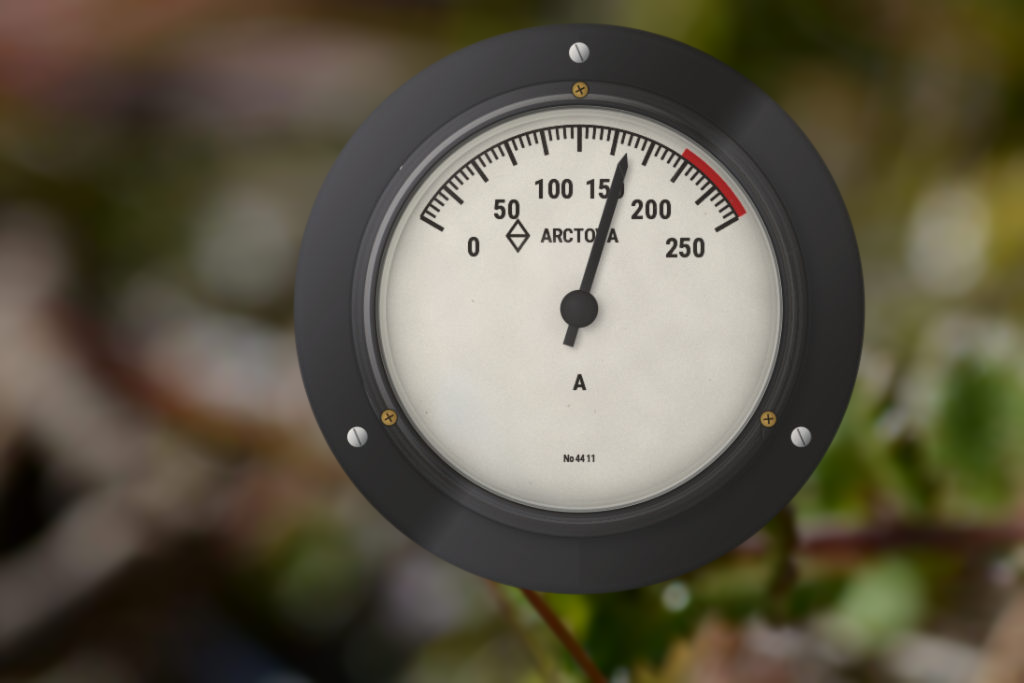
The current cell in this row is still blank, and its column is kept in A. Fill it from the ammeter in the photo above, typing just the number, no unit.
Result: 160
